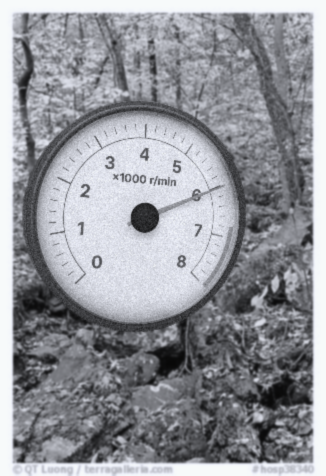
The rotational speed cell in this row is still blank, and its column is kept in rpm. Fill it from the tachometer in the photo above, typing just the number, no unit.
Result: 6000
